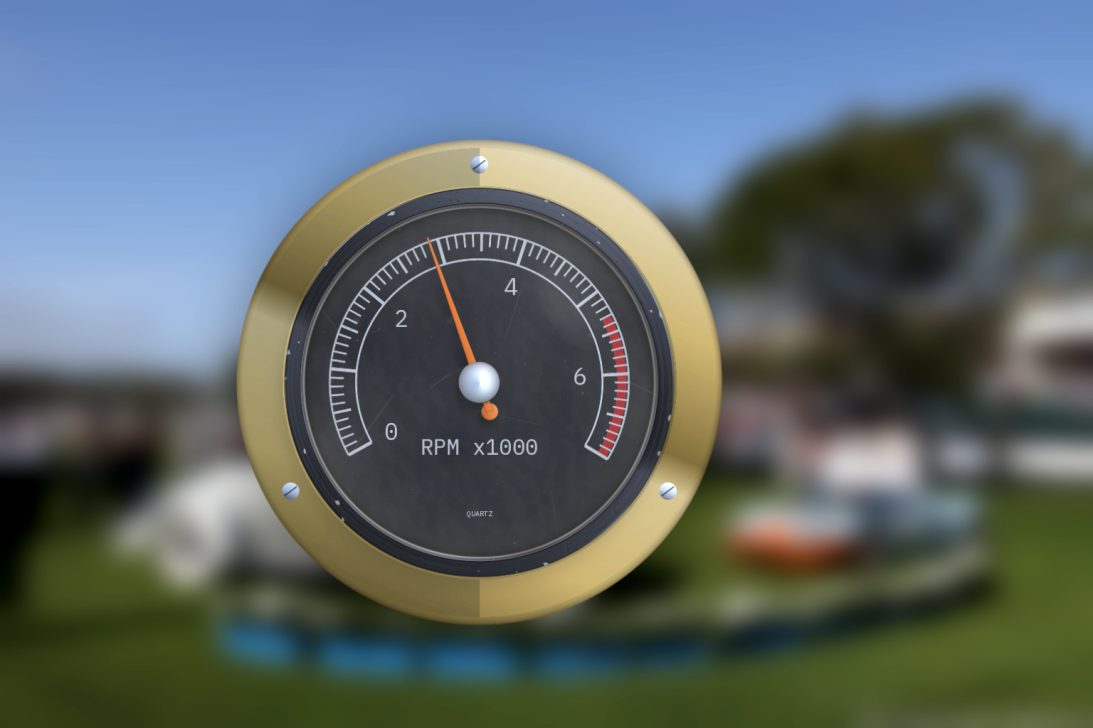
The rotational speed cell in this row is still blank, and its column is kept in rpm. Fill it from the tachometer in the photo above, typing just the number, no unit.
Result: 2900
